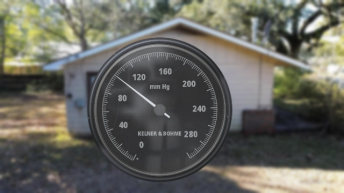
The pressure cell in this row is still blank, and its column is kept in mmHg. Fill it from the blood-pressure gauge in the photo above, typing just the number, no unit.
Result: 100
